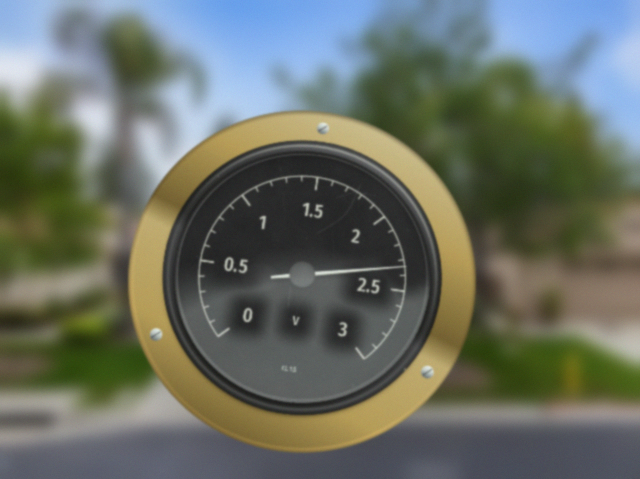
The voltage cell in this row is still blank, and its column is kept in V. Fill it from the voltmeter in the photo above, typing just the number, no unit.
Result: 2.35
